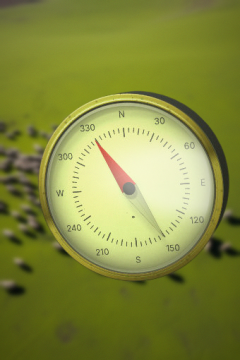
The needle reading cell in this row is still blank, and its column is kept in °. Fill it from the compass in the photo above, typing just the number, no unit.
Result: 330
